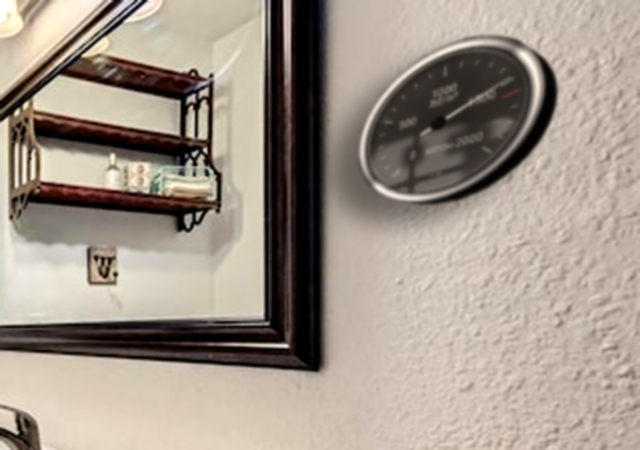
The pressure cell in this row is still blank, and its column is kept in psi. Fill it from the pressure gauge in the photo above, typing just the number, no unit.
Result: 1500
